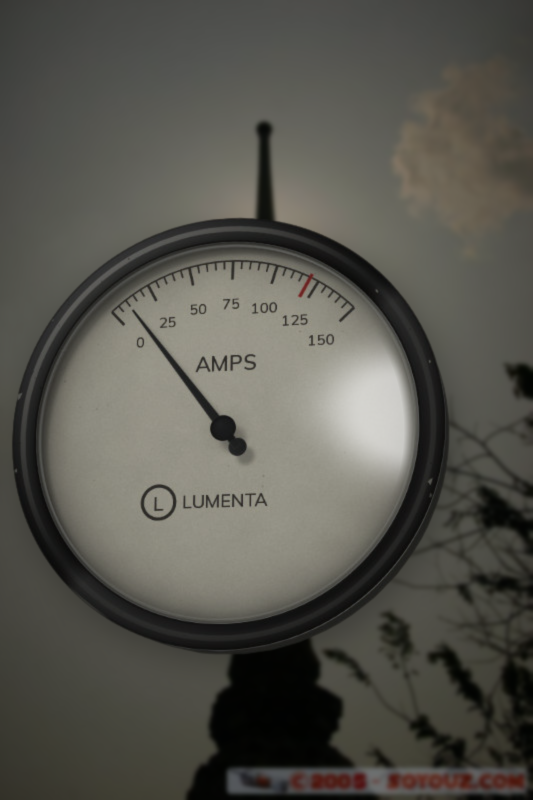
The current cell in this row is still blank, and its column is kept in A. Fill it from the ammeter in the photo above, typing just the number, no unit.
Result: 10
